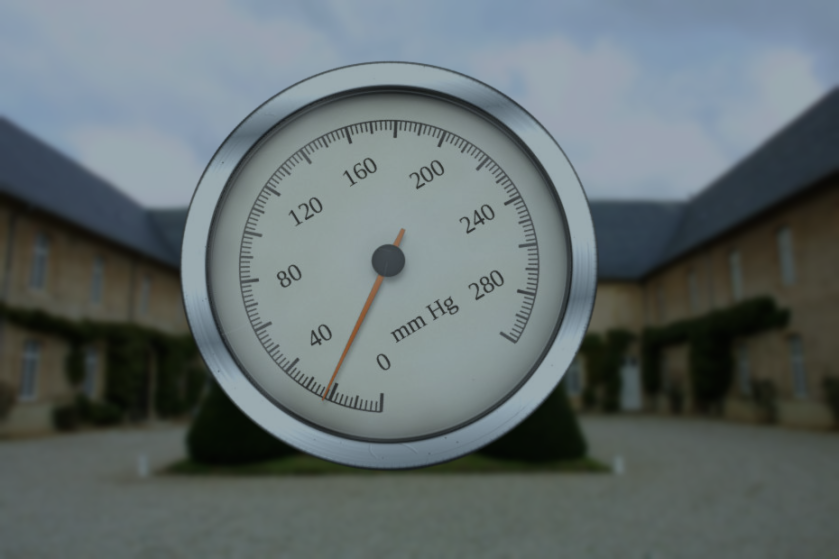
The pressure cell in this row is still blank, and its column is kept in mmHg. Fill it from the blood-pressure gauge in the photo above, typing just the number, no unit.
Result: 22
